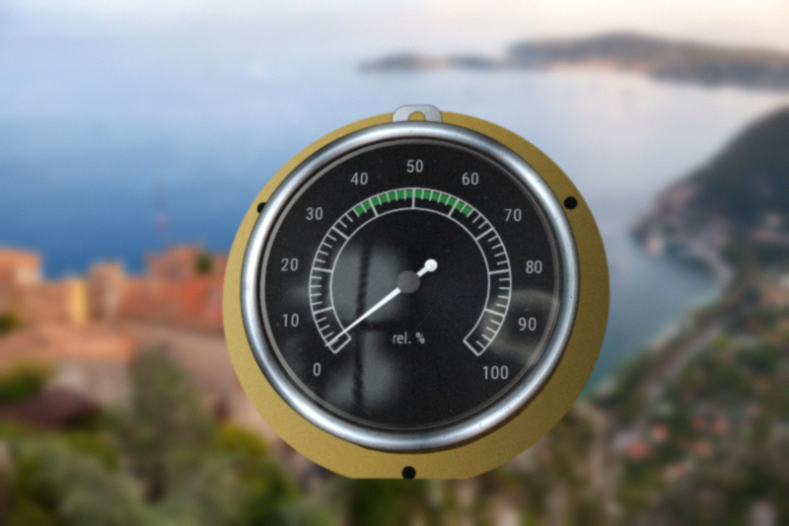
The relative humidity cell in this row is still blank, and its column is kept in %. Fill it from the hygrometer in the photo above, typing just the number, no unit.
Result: 2
